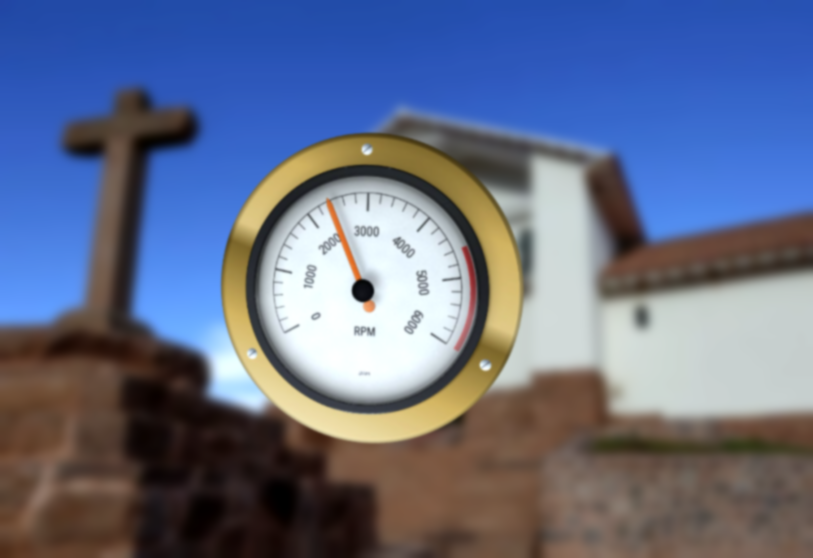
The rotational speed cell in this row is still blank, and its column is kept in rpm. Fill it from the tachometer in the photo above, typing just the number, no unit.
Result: 2400
